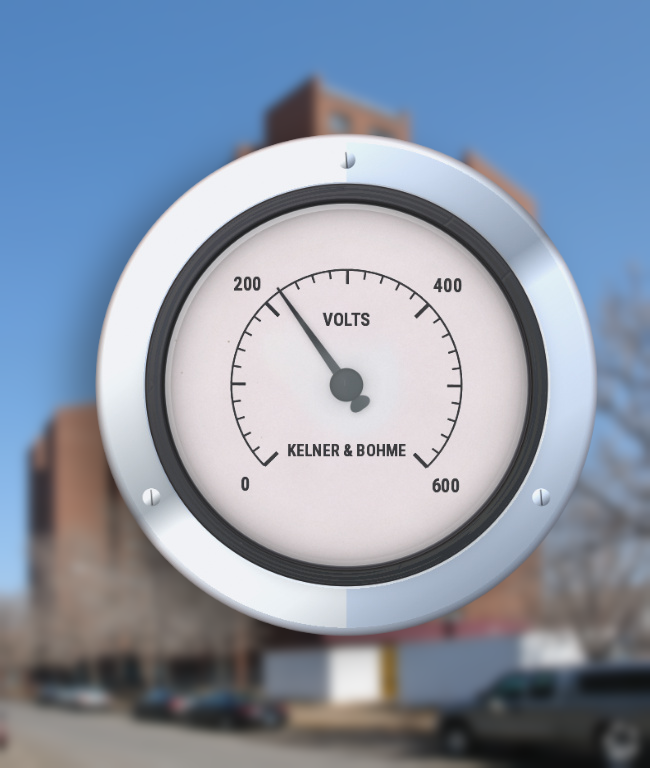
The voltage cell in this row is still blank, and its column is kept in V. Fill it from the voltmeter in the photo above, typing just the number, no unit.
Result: 220
